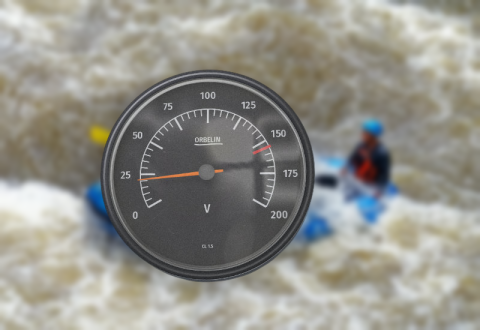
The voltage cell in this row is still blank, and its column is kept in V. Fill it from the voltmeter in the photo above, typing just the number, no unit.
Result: 20
